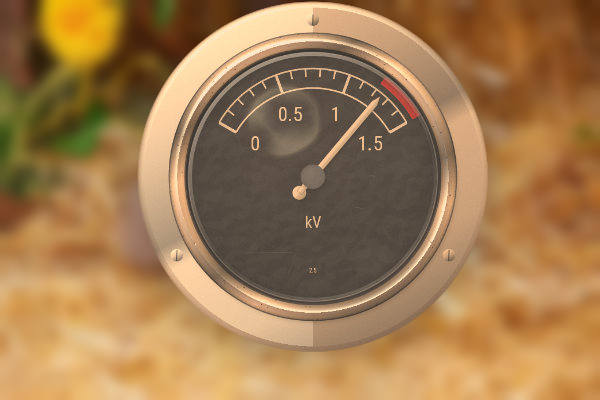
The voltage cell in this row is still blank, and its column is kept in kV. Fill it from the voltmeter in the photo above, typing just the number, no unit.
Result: 1.25
